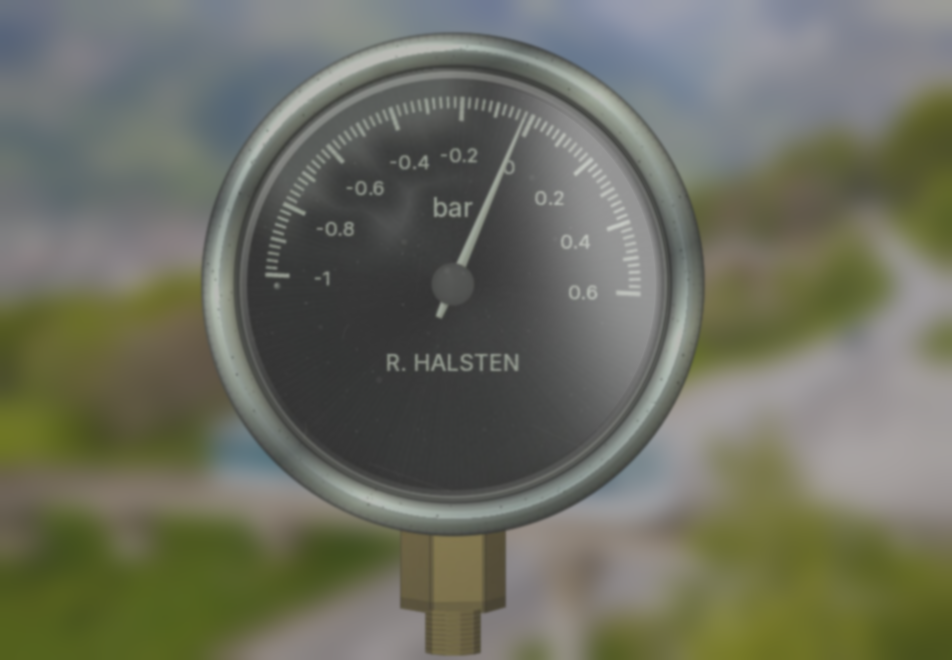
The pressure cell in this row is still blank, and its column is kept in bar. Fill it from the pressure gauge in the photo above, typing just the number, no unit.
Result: -0.02
